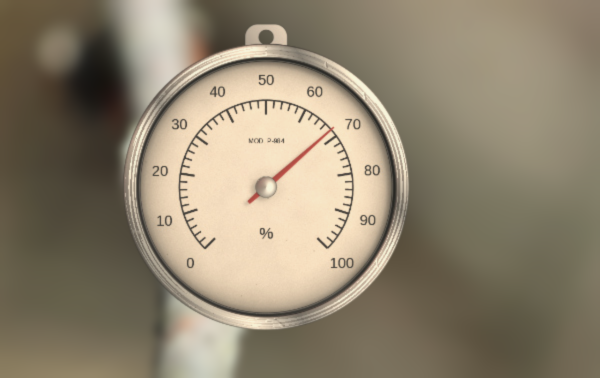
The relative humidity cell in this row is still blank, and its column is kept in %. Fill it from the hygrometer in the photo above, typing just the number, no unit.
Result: 68
